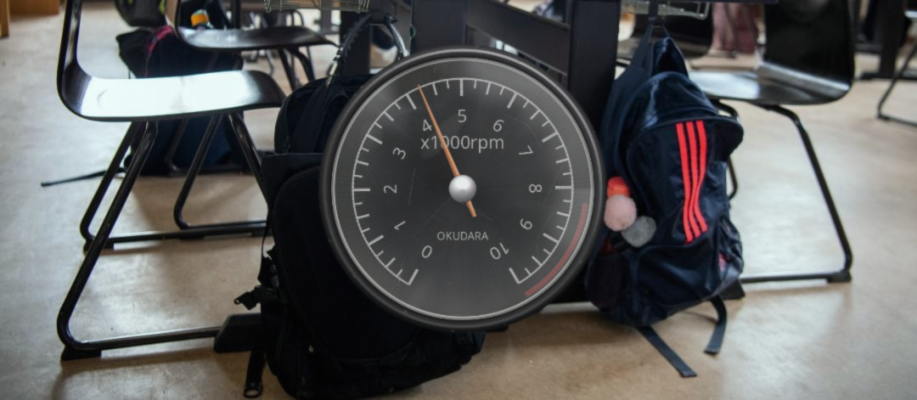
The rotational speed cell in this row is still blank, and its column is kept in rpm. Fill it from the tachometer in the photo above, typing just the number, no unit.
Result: 4250
